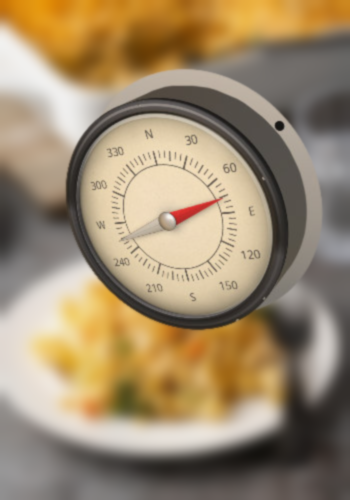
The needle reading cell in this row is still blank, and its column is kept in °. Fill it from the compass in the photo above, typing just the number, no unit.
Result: 75
